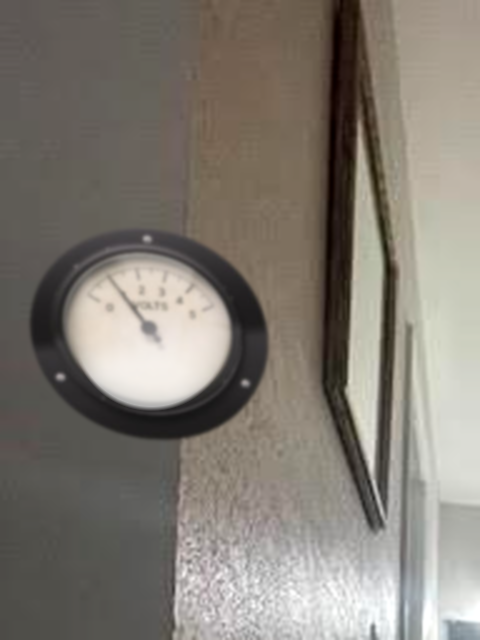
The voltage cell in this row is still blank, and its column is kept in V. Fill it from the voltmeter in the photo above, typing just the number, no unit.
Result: 1
